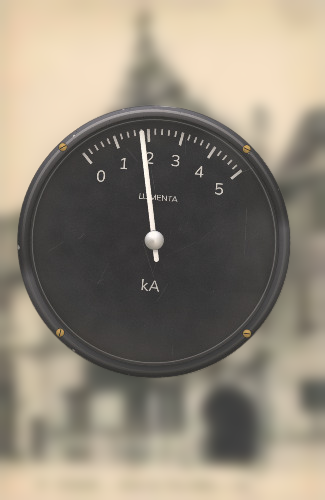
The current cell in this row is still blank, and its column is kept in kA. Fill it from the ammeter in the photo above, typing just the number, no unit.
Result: 1.8
